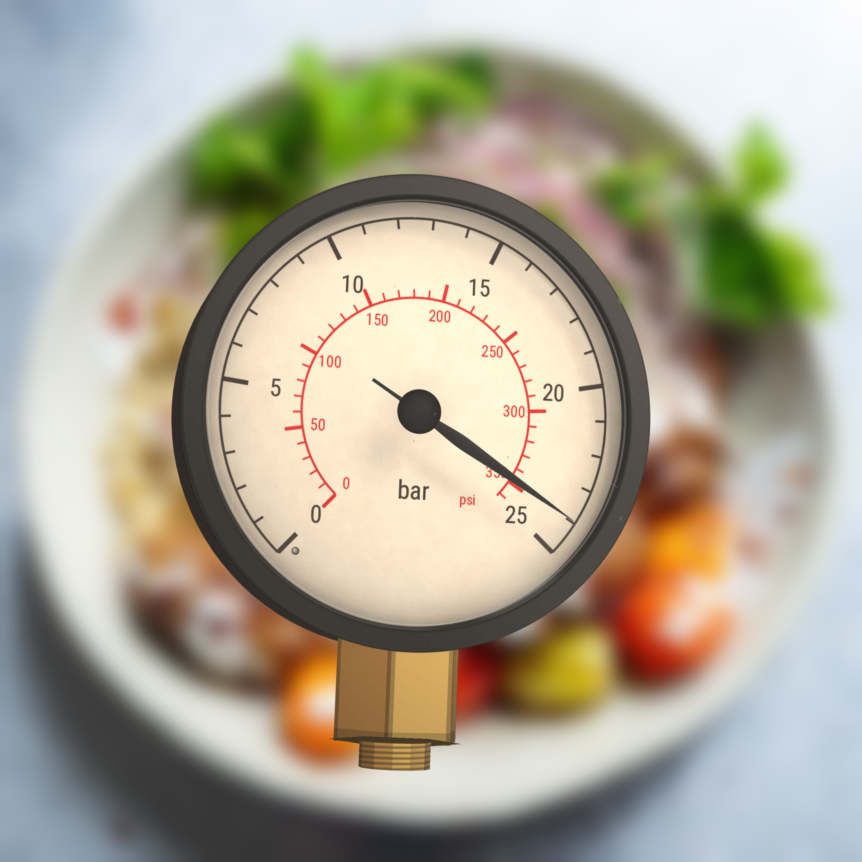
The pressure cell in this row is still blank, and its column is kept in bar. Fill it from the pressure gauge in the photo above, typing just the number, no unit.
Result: 24
